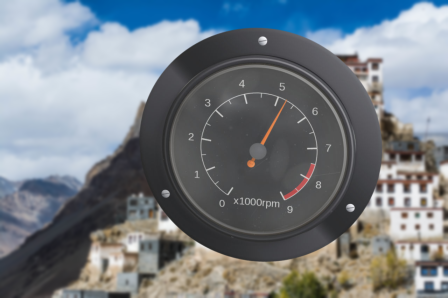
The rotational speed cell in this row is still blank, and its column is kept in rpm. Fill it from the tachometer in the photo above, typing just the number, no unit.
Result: 5250
